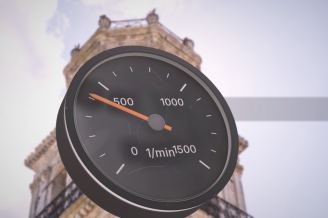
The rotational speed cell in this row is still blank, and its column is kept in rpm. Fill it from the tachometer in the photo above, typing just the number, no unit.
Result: 400
